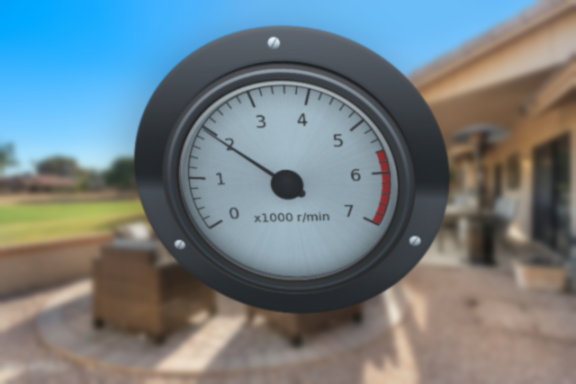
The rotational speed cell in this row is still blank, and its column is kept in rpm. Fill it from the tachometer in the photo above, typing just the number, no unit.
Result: 2000
